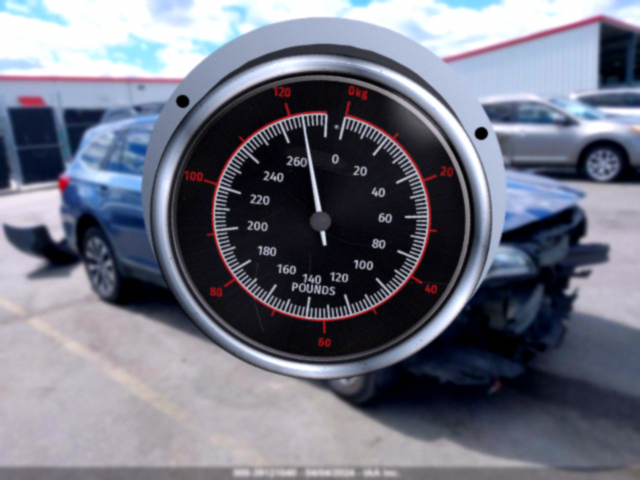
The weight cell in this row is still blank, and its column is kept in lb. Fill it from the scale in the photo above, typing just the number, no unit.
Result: 270
